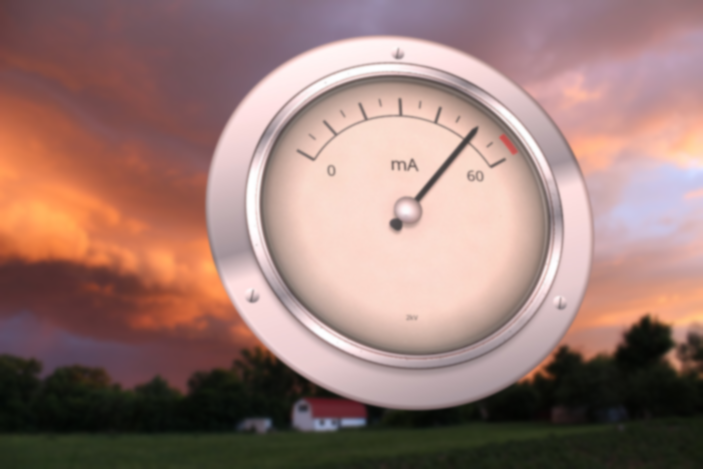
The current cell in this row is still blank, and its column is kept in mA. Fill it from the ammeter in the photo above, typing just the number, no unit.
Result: 50
